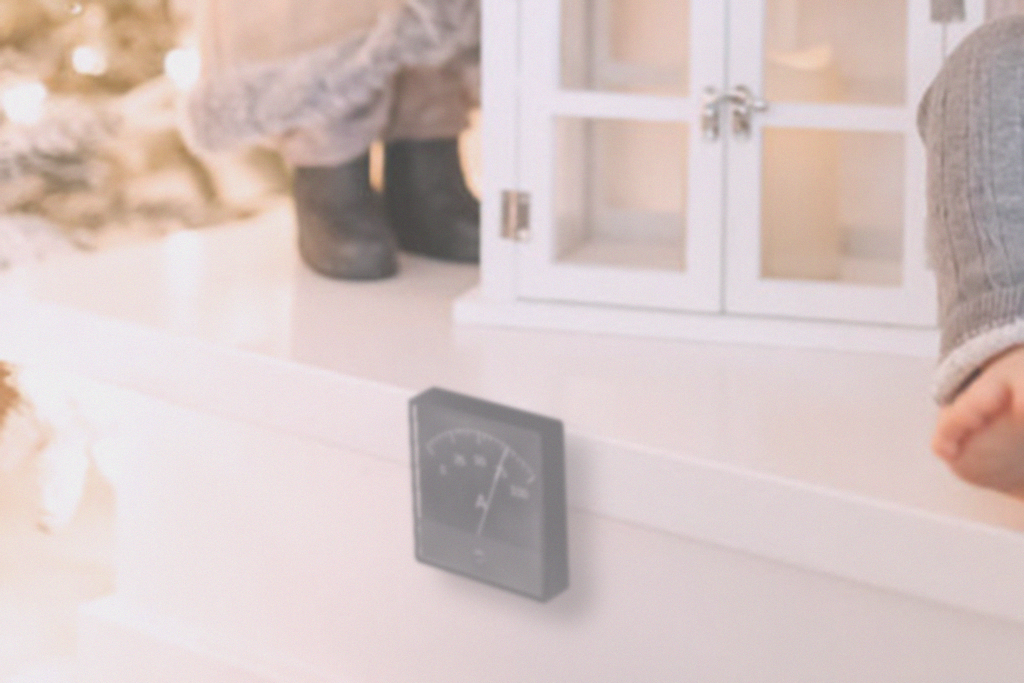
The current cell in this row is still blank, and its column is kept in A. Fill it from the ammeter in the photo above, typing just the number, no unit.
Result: 75
